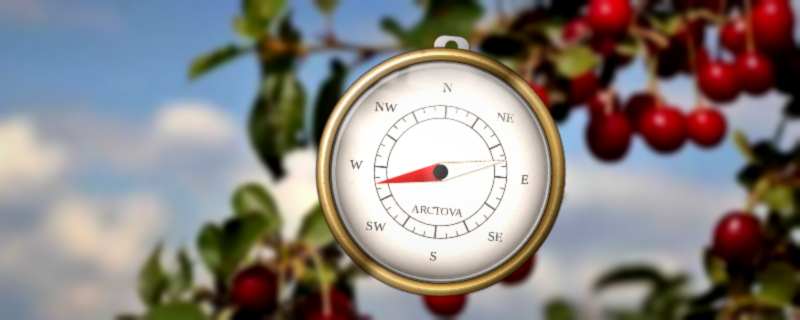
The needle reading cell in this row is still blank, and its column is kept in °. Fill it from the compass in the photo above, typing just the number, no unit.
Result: 255
